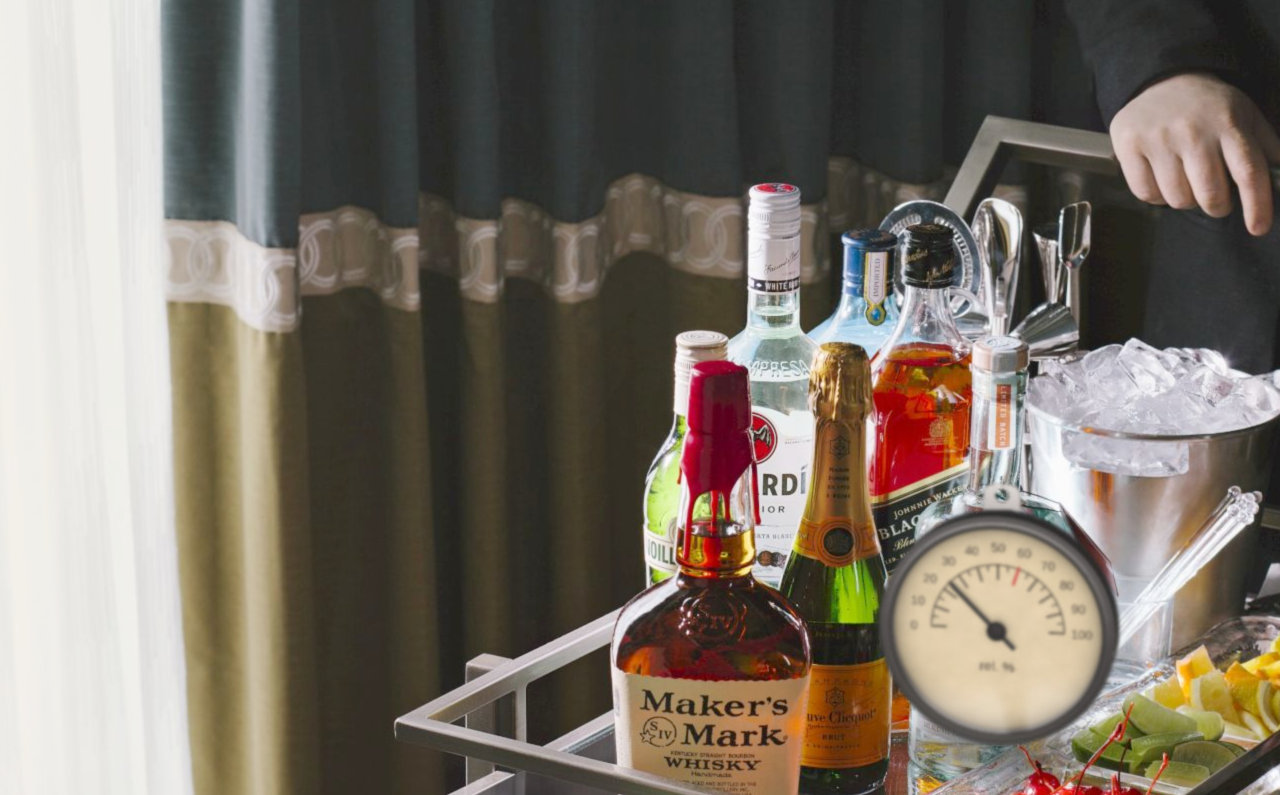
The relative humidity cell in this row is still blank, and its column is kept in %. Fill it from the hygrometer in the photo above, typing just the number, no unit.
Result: 25
